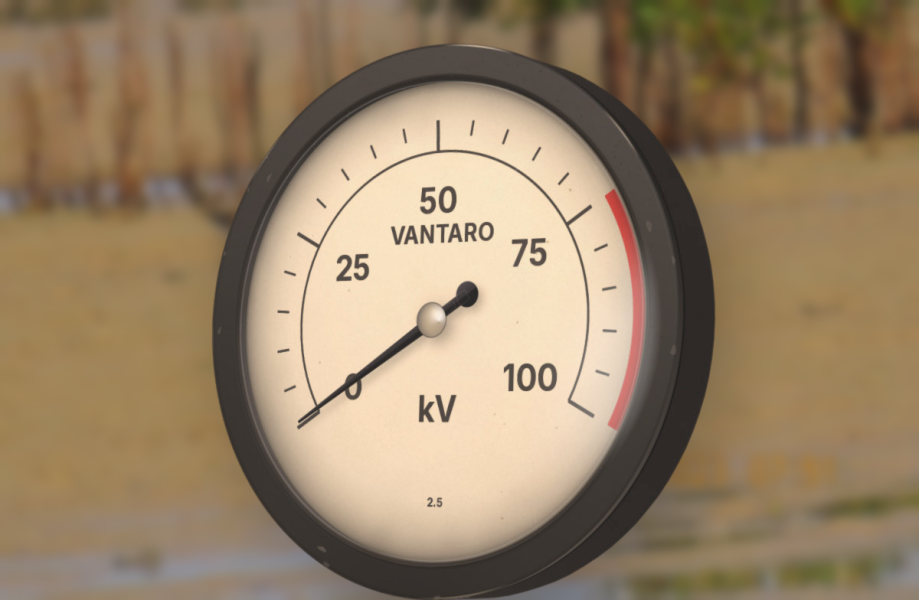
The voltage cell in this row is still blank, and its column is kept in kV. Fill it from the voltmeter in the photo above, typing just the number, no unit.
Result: 0
